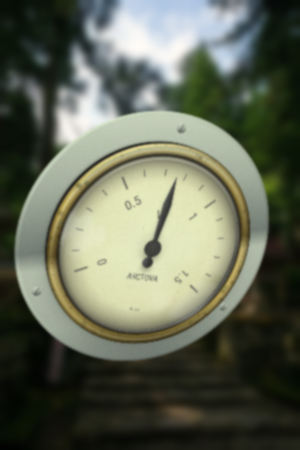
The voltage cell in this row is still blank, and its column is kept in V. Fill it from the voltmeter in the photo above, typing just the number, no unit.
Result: 0.75
